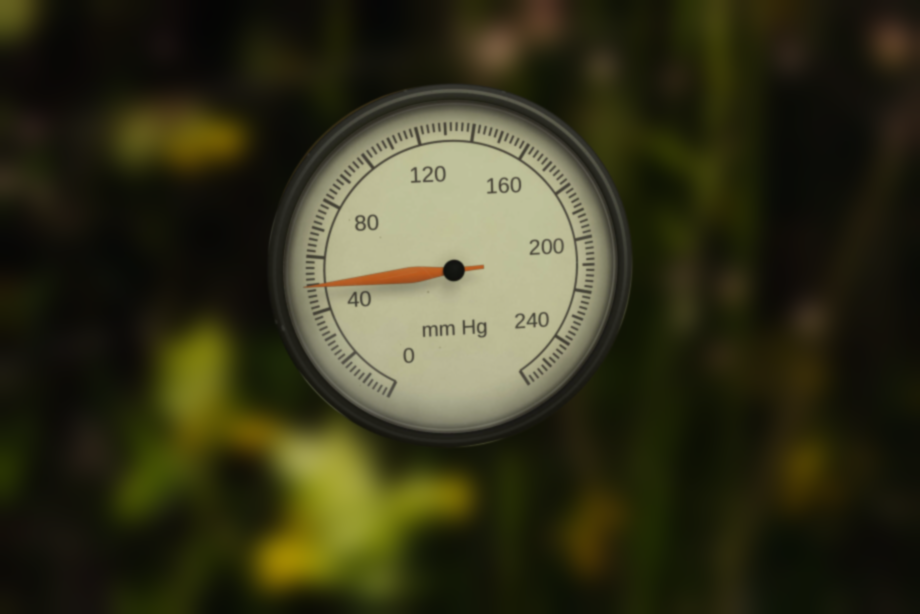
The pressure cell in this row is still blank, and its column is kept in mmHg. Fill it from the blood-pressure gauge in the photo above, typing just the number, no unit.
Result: 50
